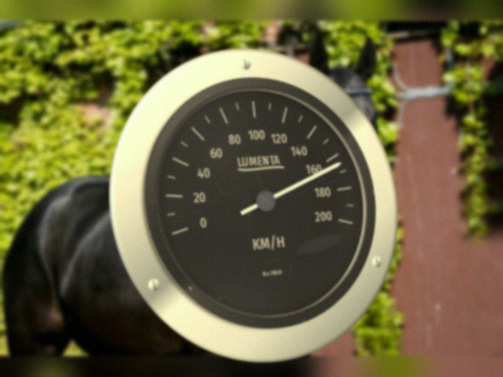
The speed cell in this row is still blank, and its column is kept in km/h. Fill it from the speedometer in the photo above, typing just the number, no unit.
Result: 165
